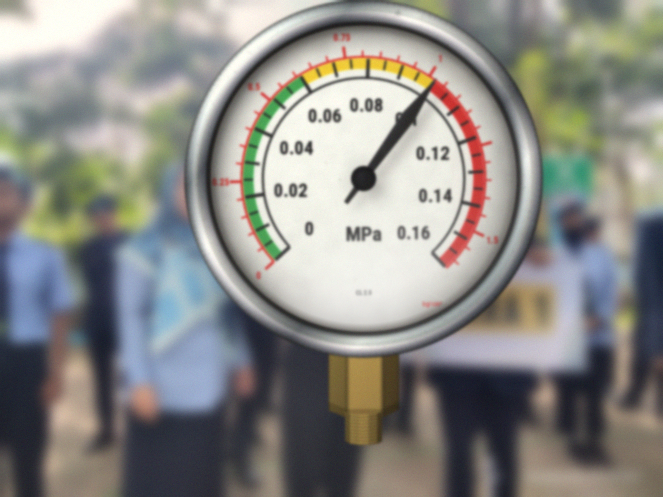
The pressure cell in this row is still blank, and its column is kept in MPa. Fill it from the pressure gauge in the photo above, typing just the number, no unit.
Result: 0.1
